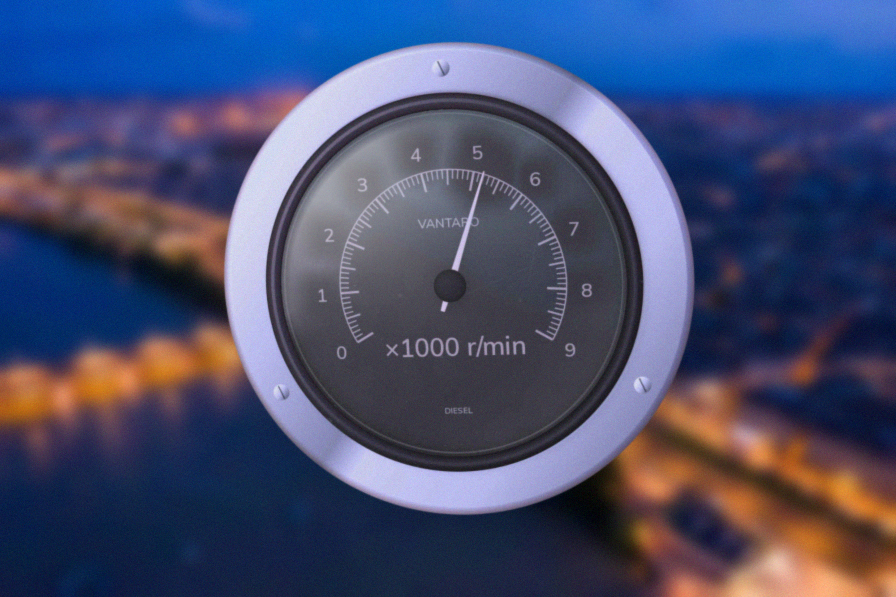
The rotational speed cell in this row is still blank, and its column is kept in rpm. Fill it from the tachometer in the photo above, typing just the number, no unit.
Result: 5200
